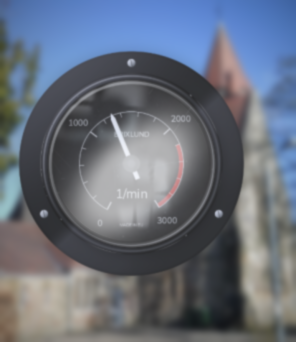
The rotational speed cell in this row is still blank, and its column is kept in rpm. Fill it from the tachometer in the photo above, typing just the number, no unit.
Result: 1300
